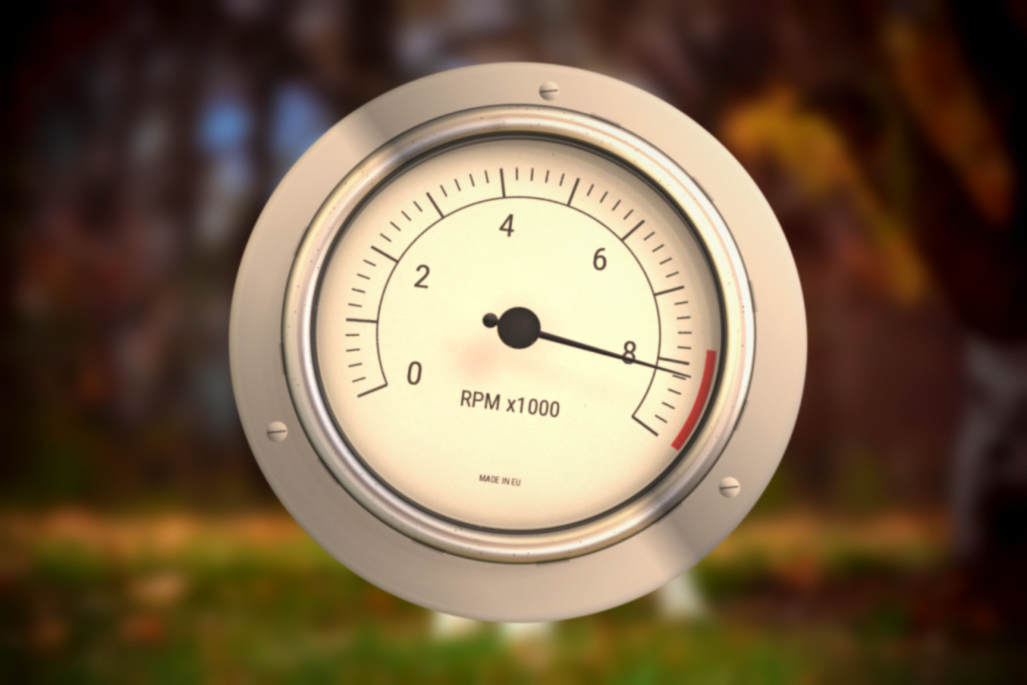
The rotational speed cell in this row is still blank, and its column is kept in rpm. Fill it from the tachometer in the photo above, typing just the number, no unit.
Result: 8200
